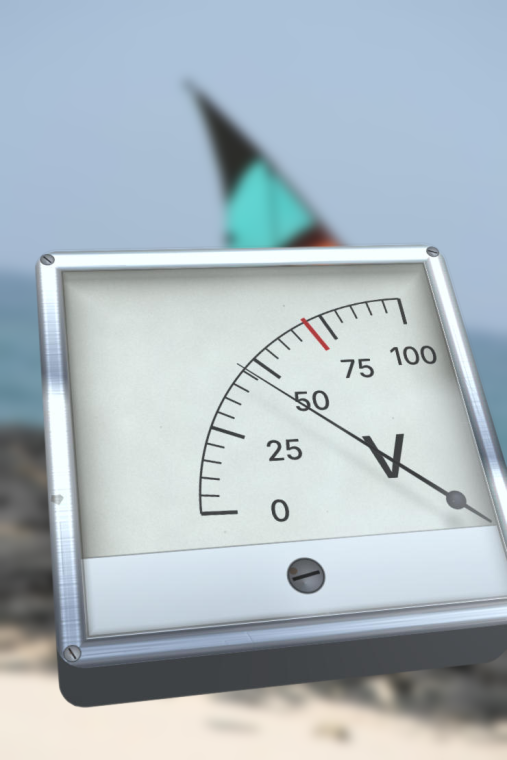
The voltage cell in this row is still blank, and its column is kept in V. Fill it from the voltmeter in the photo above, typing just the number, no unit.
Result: 45
